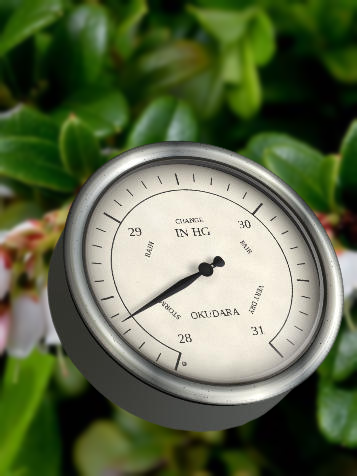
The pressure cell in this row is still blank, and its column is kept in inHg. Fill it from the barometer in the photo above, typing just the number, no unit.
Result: 28.35
